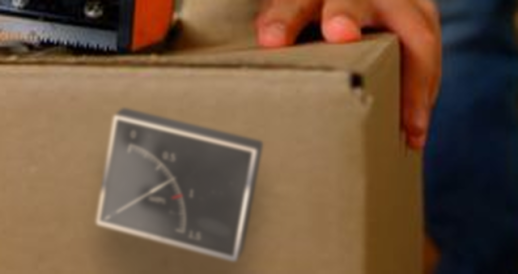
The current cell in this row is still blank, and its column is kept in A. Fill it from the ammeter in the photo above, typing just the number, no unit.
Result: 0.75
